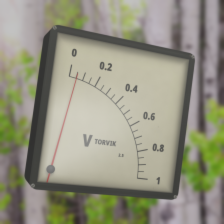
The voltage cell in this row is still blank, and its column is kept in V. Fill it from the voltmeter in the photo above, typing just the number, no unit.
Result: 0.05
